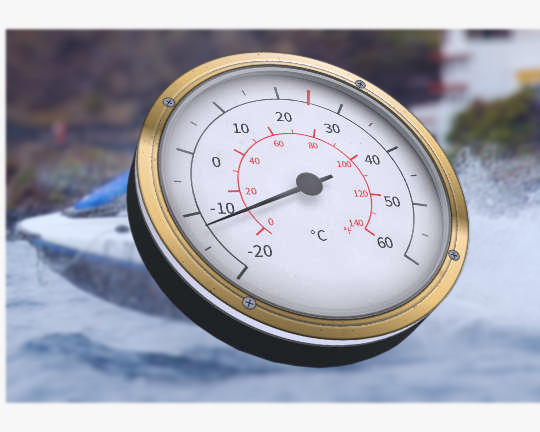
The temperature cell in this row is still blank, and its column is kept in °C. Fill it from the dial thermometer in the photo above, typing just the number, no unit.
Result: -12.5
